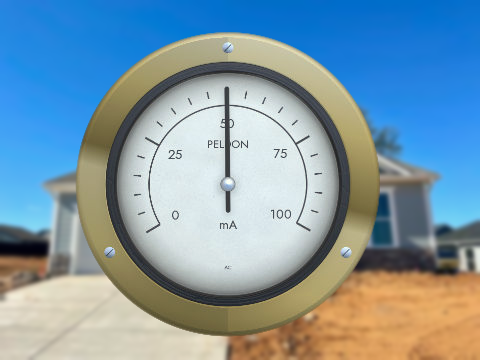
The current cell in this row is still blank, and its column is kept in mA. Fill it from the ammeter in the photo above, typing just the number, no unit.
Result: 50
